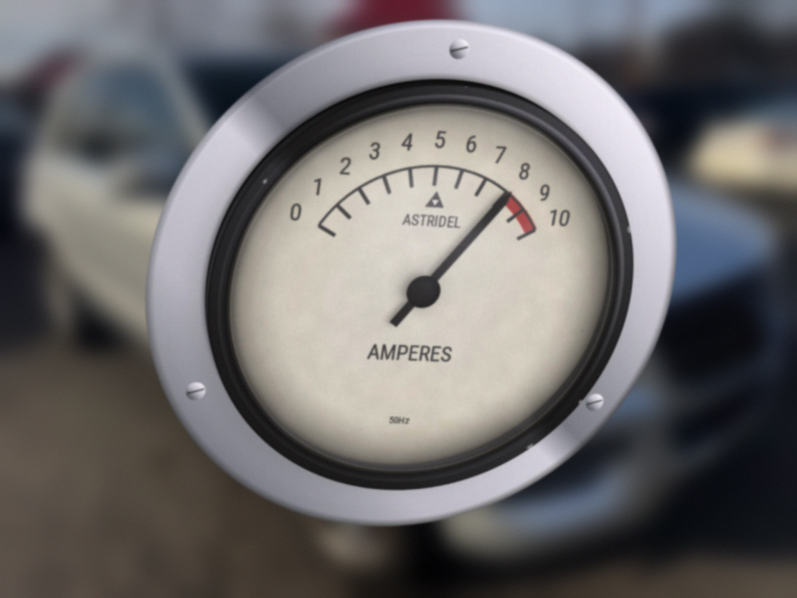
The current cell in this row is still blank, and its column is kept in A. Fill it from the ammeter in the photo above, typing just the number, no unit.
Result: 8
